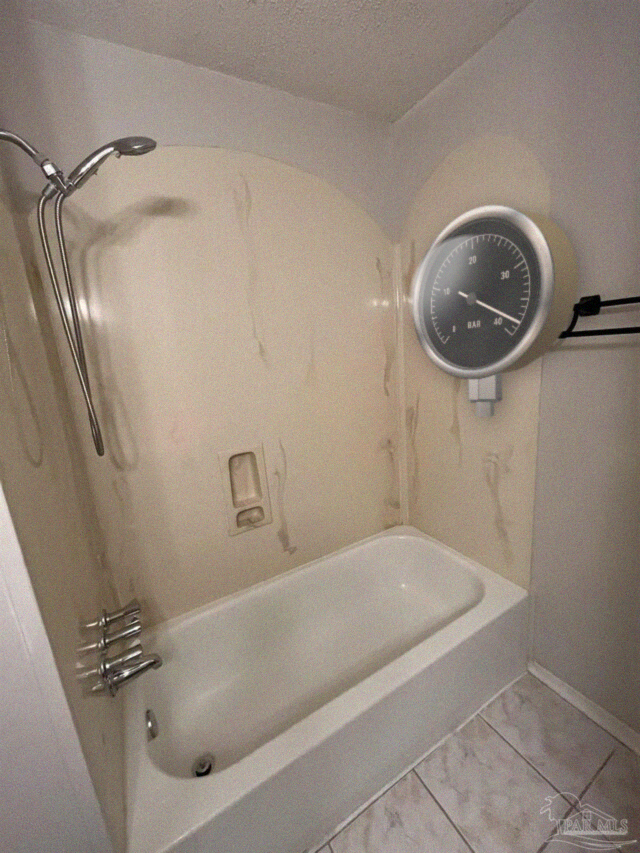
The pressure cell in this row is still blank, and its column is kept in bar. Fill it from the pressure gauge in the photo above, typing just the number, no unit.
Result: 38
